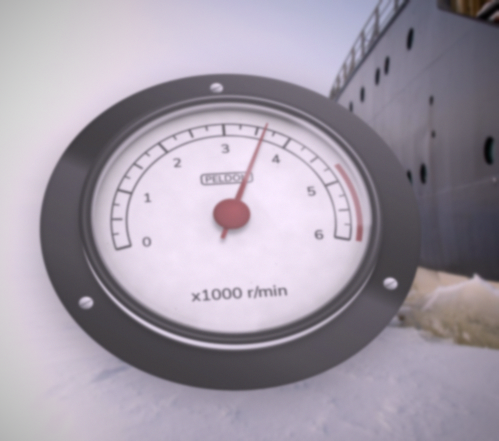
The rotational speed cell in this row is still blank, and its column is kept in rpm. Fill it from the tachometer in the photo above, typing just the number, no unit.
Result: 3625
